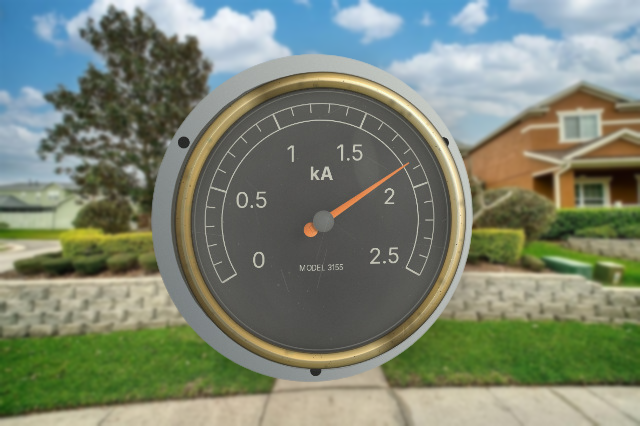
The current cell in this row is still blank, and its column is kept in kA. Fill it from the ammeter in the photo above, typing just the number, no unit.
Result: 1.85
